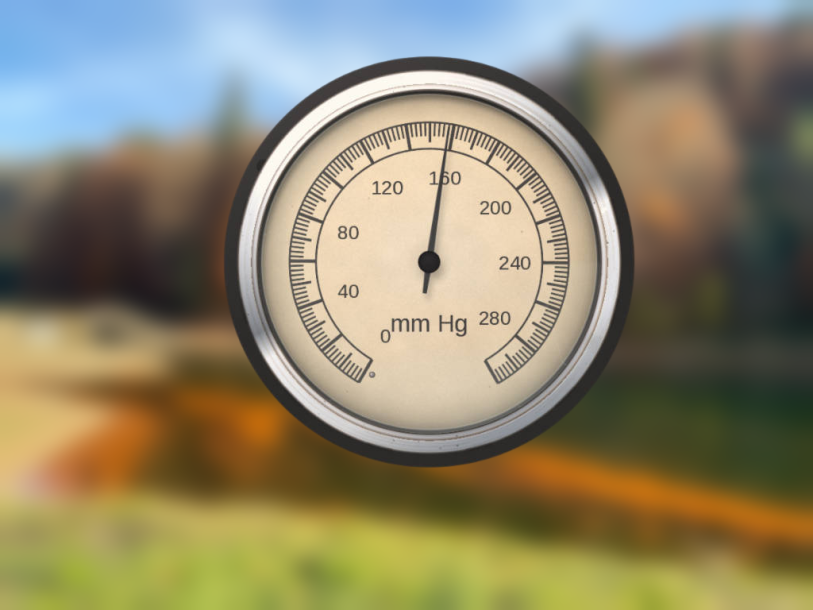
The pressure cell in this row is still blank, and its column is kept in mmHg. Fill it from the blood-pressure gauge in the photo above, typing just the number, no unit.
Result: 158
